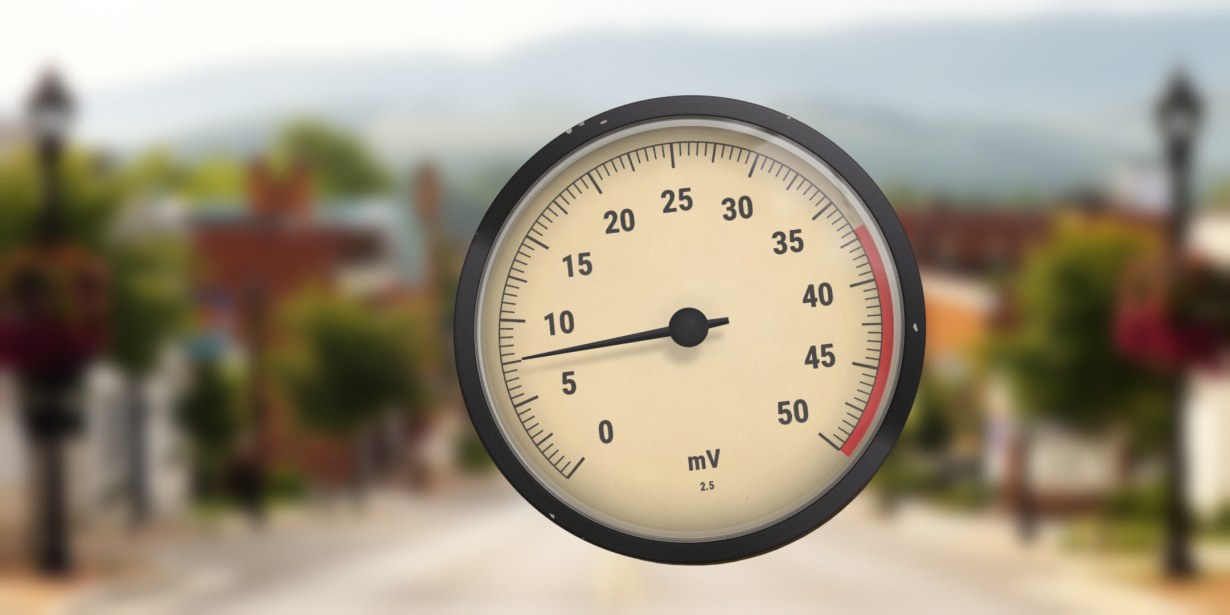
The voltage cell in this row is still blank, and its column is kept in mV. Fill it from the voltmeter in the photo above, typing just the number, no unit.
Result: 7.5
